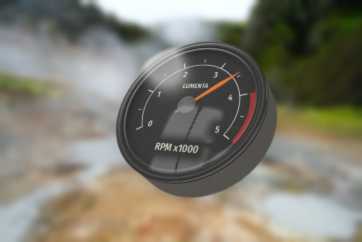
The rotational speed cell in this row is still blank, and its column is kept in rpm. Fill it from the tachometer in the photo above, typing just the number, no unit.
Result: 3500
